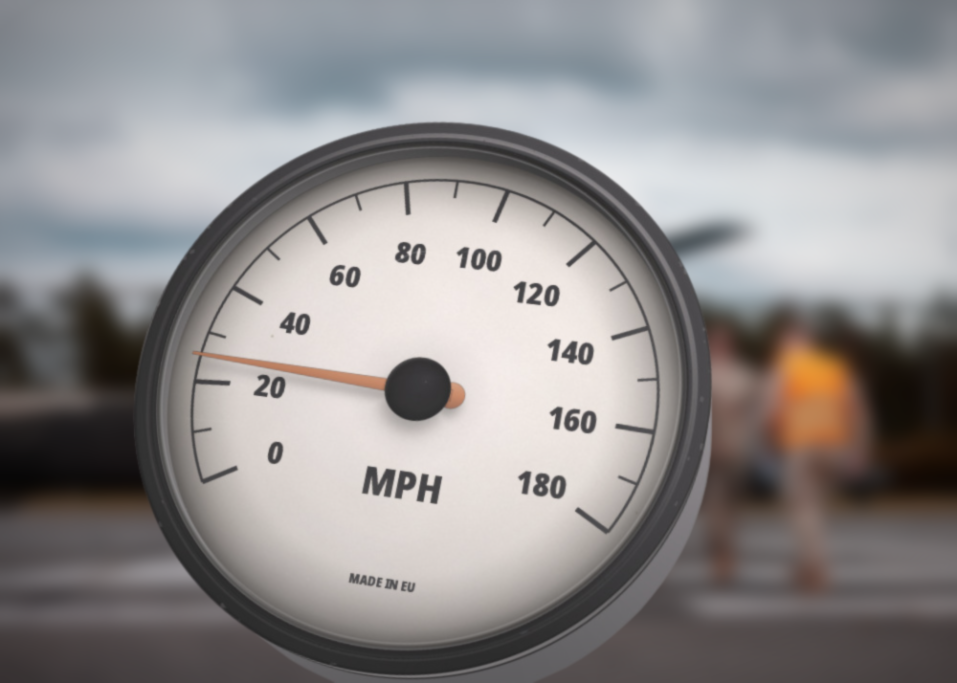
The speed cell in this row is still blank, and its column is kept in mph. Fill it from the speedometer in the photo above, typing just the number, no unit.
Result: 25
